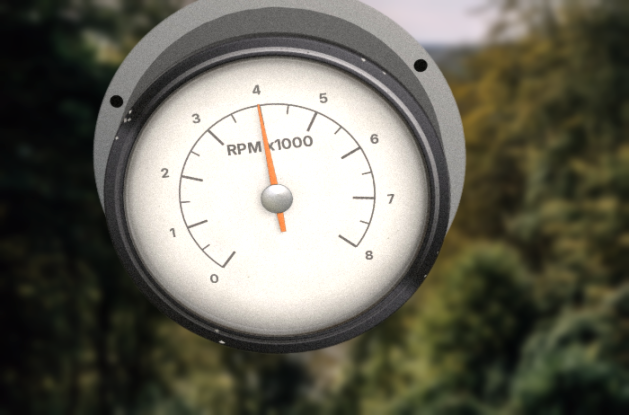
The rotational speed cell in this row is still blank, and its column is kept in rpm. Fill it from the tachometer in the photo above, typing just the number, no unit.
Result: 4000
